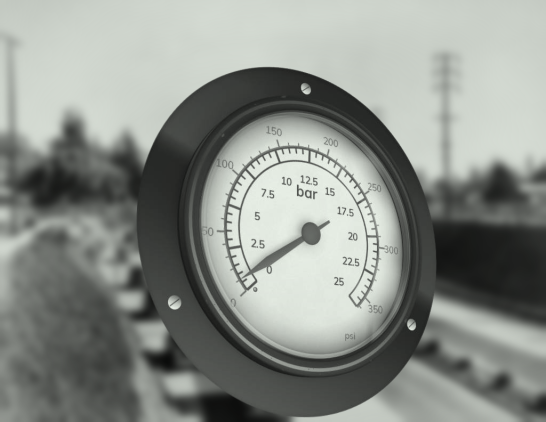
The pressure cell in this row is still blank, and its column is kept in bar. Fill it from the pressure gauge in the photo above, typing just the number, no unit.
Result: 0.75
